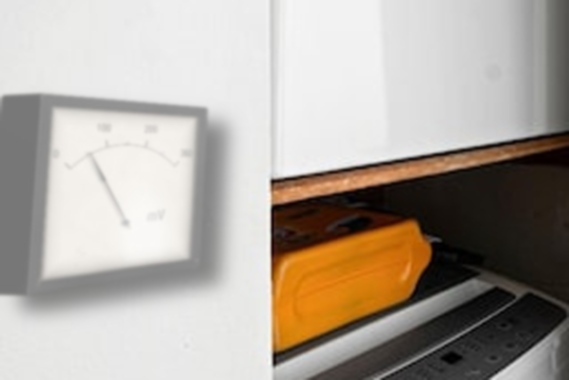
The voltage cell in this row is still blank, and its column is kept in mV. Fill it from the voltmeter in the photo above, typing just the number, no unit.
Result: 50
